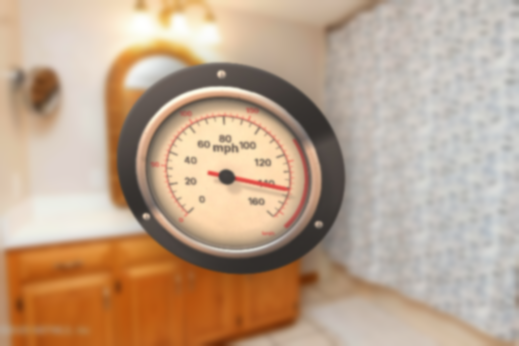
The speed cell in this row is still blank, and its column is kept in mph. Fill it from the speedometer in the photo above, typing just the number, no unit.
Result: 140
